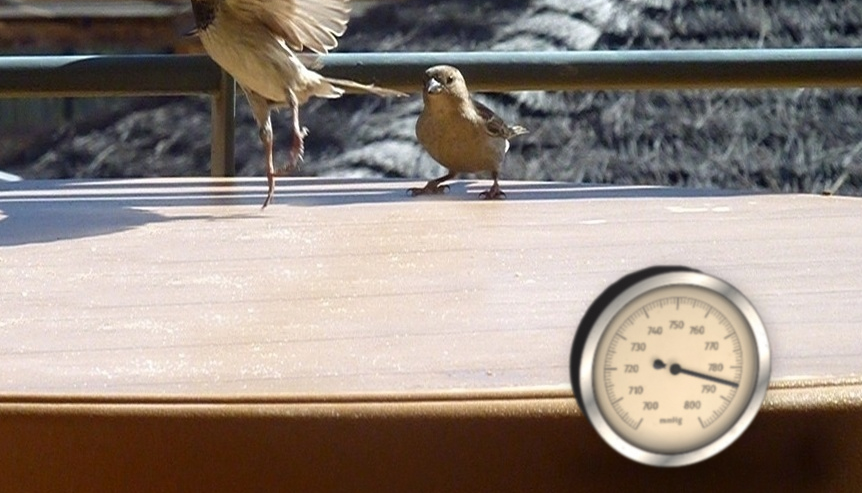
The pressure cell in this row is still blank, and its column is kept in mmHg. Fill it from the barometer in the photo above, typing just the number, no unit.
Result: 785
